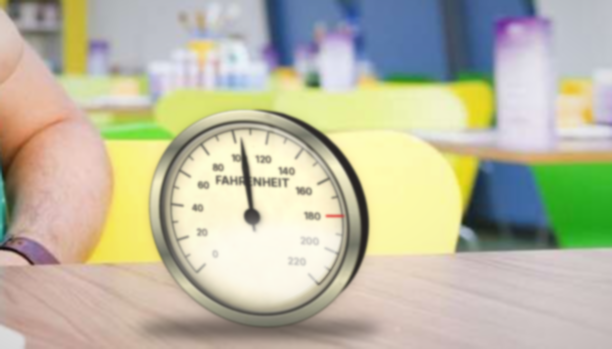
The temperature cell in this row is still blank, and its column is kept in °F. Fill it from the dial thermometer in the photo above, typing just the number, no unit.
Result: 105
